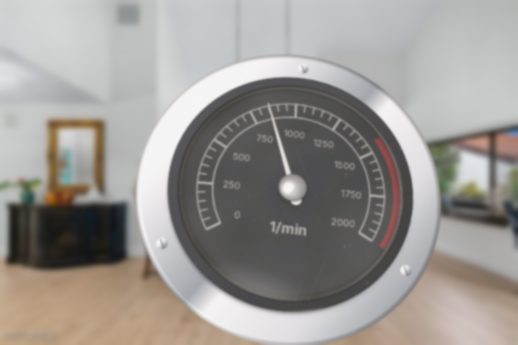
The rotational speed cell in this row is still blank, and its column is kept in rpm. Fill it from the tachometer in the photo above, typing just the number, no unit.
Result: 850
